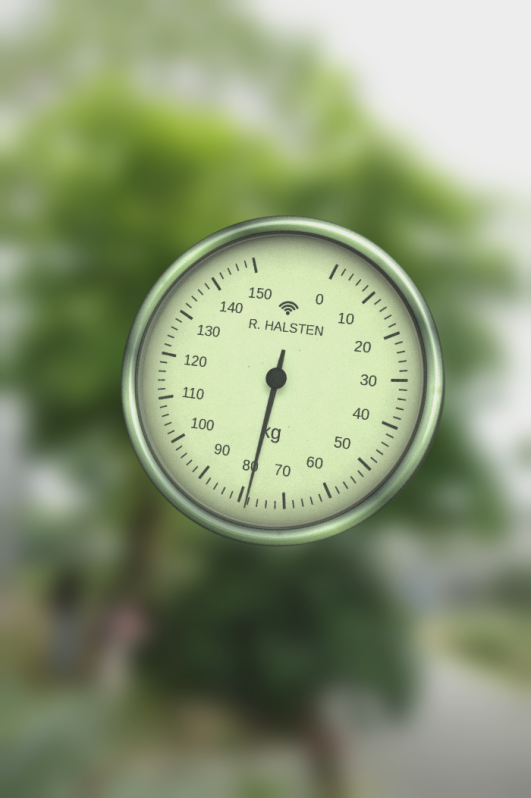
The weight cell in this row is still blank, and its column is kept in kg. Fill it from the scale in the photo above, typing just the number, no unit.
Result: 78
